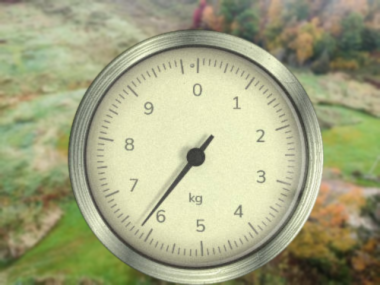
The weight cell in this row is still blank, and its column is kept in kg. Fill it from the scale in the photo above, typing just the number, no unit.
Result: 6.2
